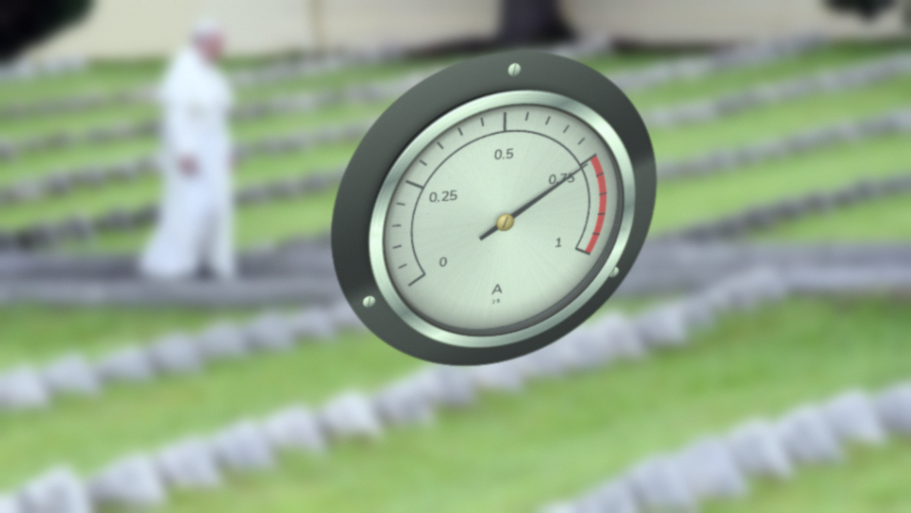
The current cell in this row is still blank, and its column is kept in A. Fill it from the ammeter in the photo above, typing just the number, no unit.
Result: 0.75
